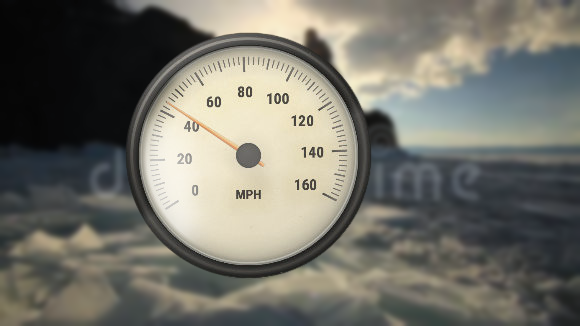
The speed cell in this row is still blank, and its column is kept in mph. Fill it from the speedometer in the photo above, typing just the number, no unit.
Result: 44
